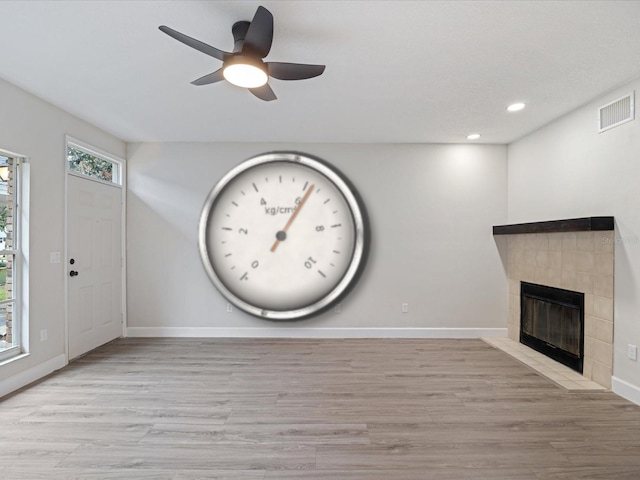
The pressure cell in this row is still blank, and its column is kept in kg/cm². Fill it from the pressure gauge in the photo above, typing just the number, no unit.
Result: 6.25
